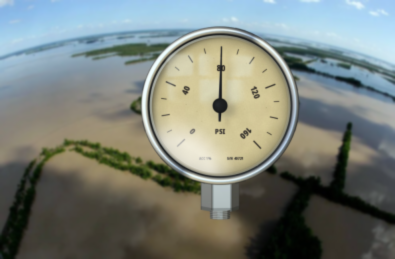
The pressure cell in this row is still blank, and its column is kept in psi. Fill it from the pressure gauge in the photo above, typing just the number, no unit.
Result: 80
